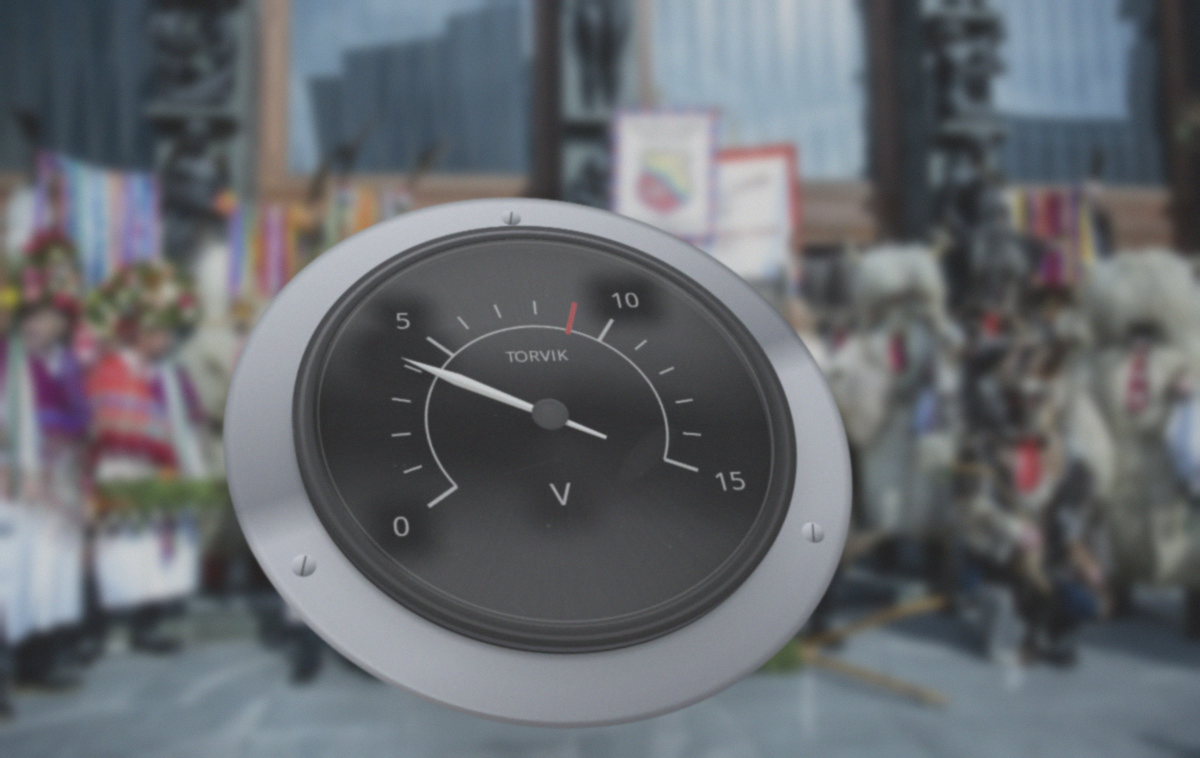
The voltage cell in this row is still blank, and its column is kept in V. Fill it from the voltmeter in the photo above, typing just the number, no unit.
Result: 4
